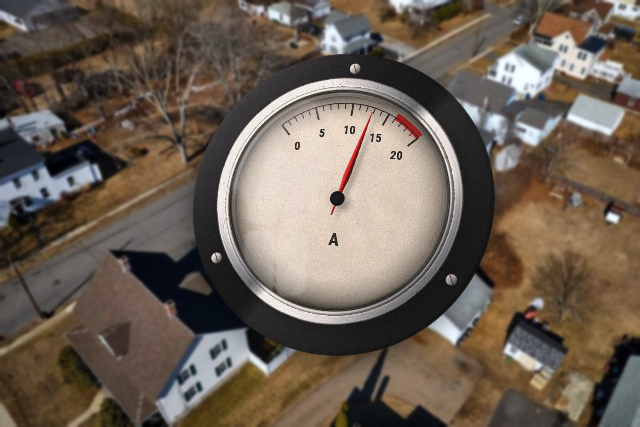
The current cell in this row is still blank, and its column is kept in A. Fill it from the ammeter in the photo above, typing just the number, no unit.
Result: 13
